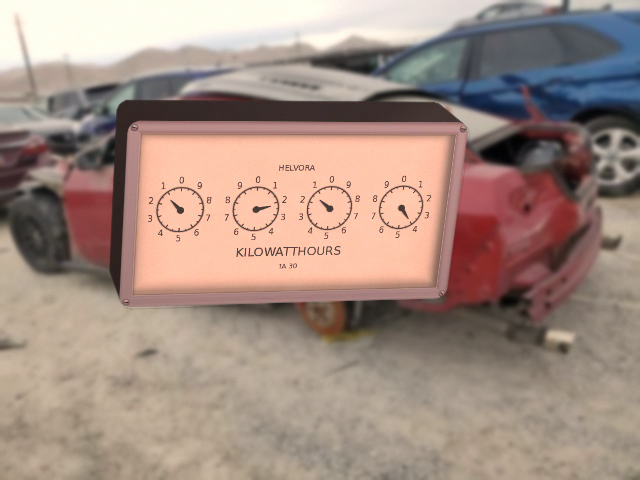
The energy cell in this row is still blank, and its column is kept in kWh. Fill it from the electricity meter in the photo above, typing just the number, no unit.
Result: 1214
